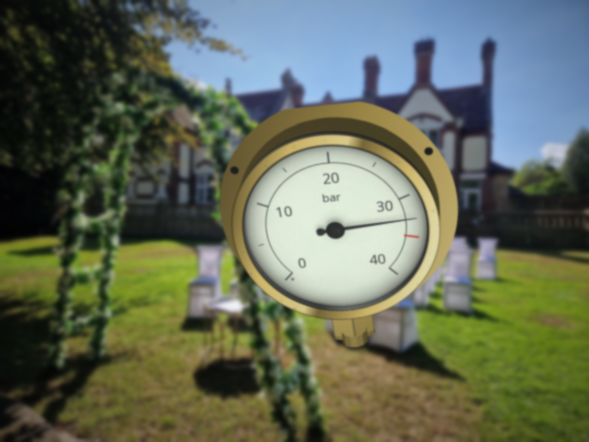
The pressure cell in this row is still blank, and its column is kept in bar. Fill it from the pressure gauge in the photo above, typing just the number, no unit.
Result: 32.5
